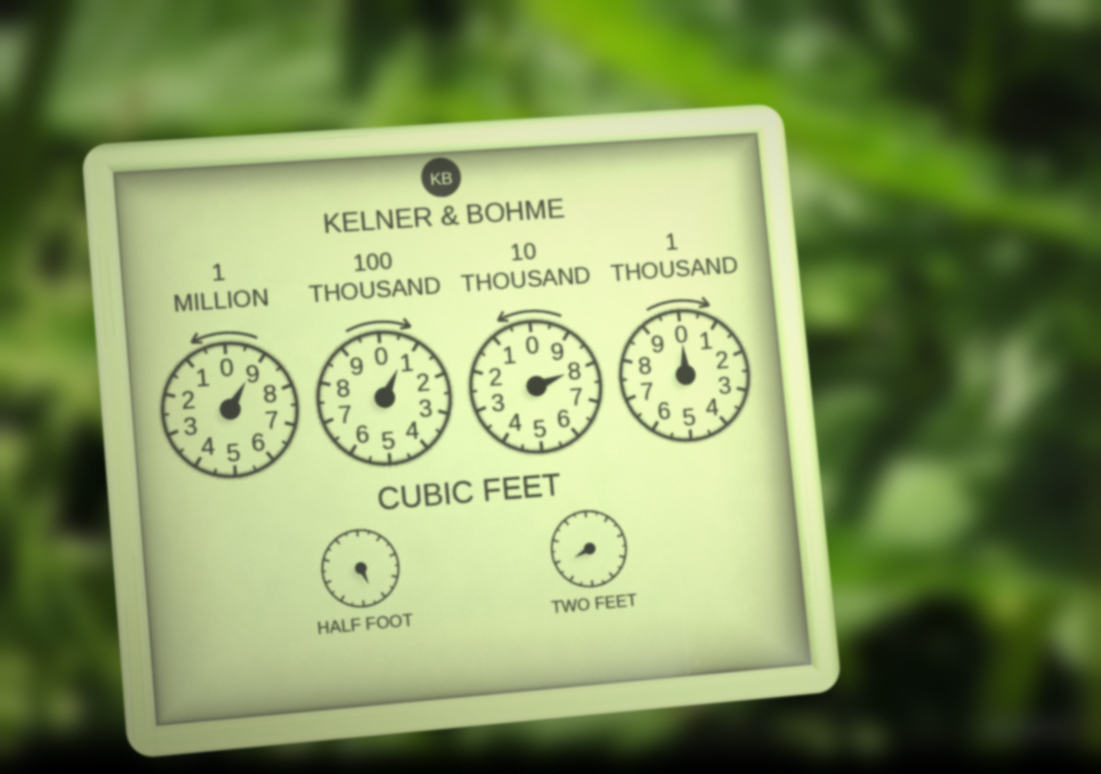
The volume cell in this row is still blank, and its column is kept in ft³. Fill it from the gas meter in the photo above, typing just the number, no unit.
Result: 908000
